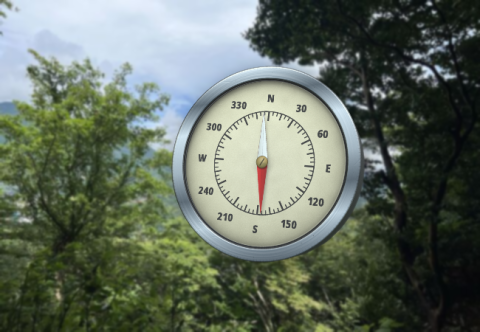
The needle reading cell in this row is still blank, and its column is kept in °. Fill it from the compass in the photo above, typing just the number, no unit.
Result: 175
